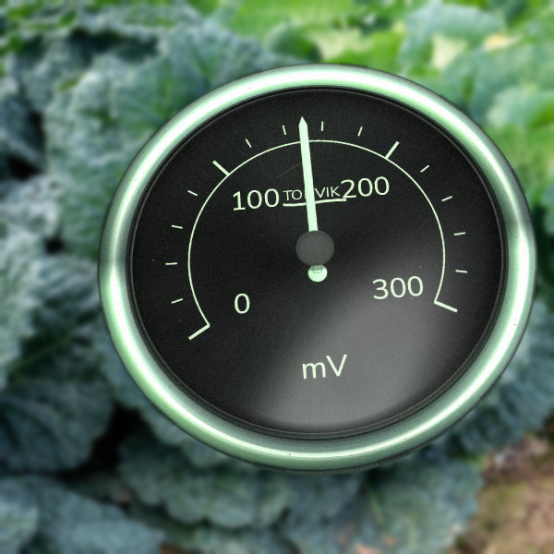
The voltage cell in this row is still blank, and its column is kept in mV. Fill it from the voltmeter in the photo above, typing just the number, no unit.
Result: 150
